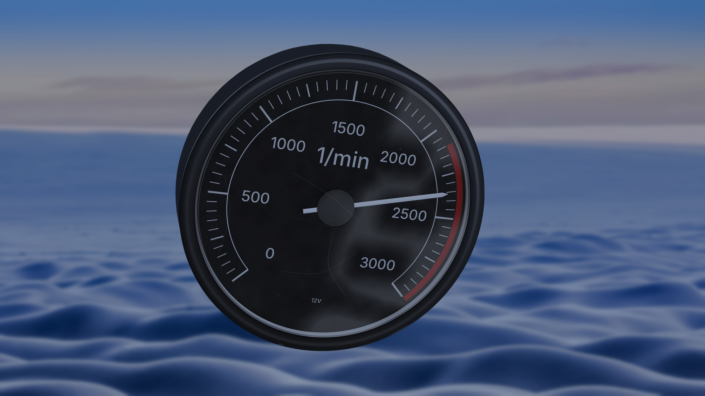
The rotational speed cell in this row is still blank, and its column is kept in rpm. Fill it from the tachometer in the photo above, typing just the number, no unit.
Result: 2350
